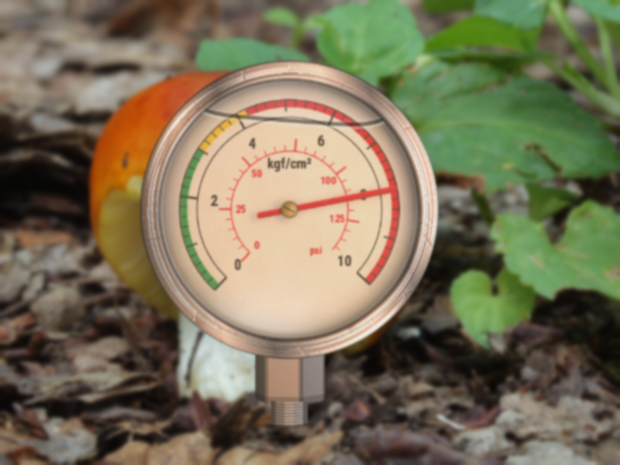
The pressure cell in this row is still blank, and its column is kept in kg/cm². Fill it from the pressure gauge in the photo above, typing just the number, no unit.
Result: 8
